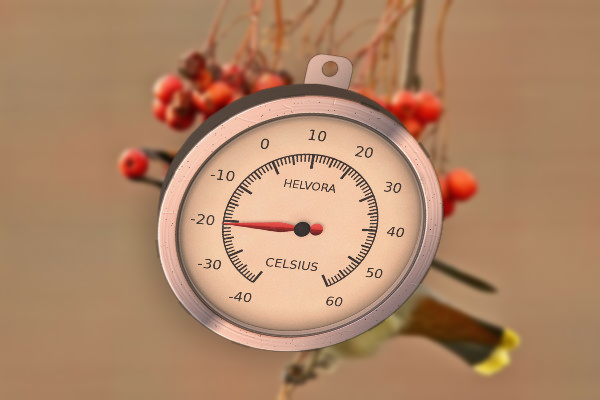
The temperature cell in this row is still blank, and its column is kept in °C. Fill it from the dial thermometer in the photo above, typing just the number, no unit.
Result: -20
